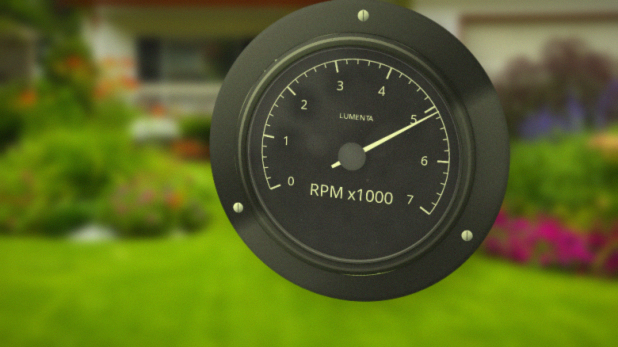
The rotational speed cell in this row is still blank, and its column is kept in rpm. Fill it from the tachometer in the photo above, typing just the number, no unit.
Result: 5100
